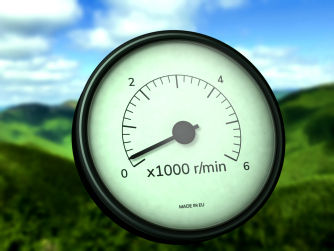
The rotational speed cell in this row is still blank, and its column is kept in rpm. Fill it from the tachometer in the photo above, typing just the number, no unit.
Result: 200
